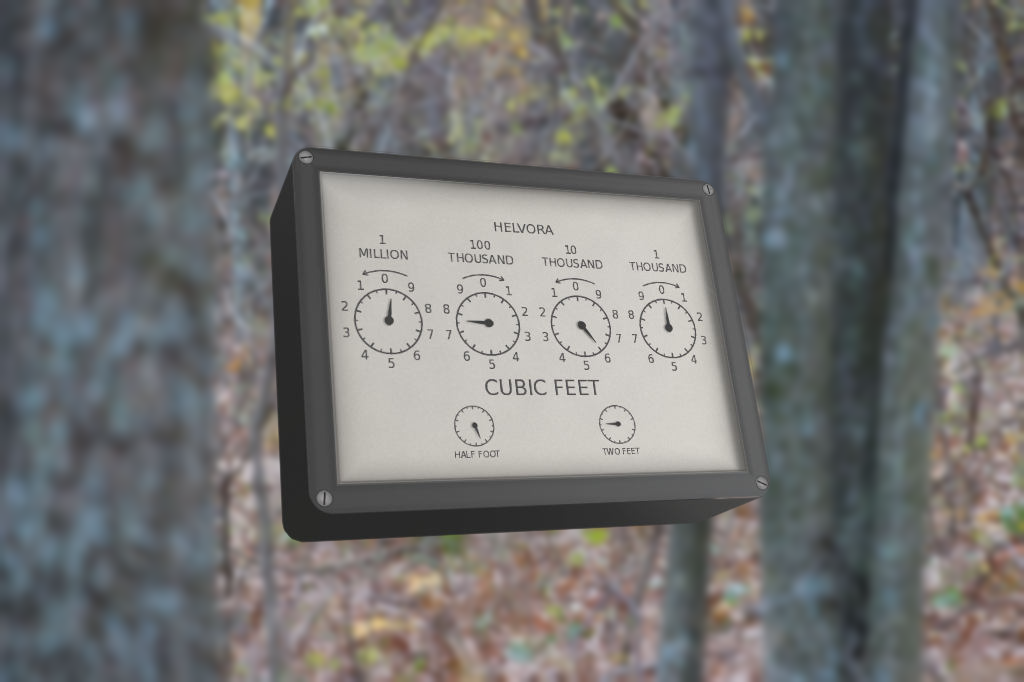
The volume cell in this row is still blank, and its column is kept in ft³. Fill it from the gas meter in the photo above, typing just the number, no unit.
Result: 976000
